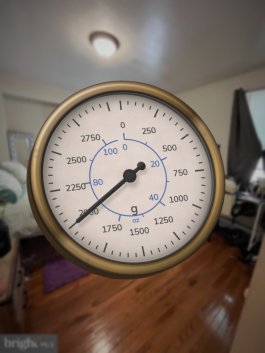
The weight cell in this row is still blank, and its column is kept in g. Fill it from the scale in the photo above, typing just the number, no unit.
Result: 2000
